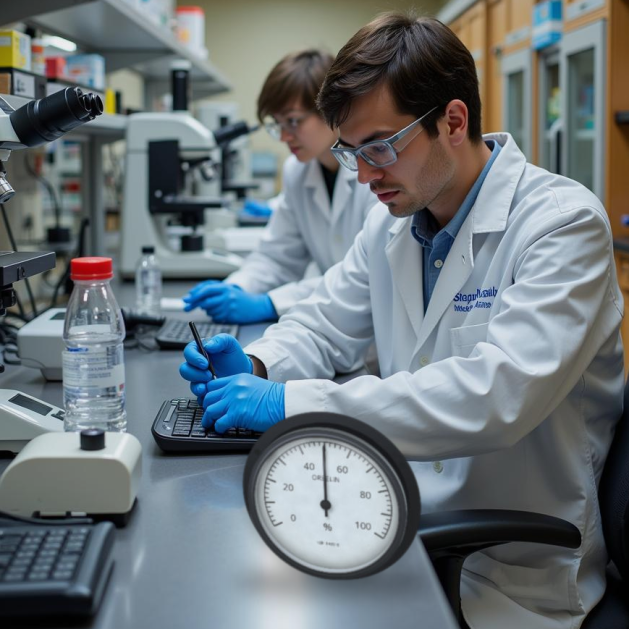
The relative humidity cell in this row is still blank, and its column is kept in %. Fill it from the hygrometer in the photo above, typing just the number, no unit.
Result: 50
